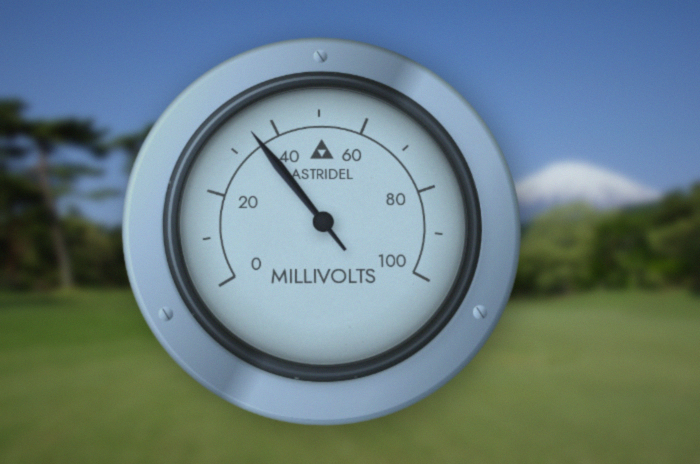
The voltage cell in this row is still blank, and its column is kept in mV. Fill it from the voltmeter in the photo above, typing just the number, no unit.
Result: 35
